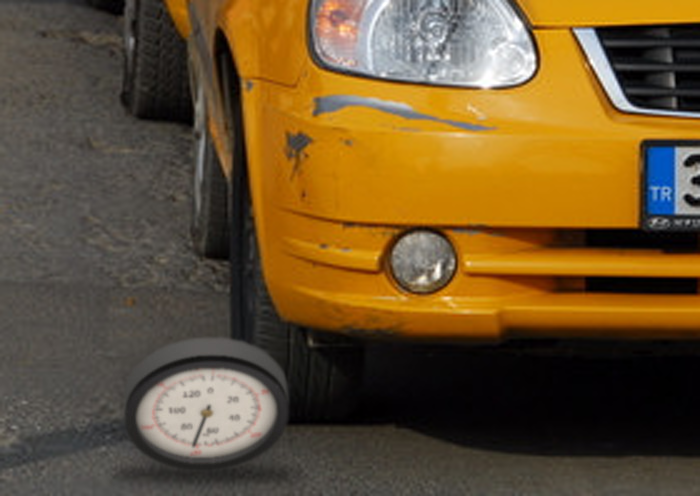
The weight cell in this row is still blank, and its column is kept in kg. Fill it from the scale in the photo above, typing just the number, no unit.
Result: 70
